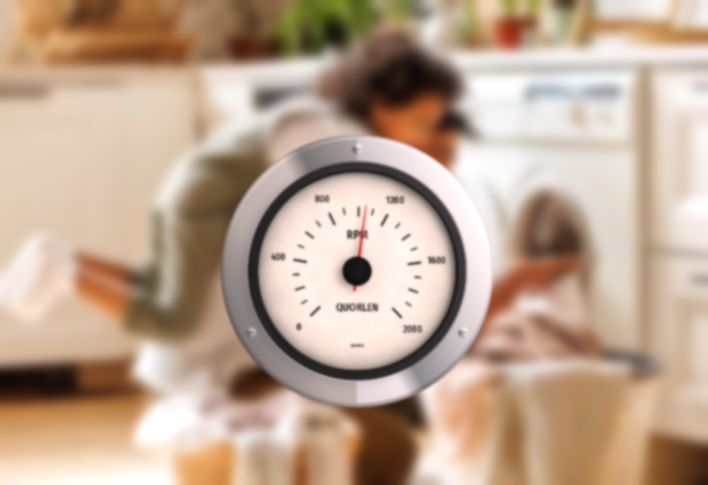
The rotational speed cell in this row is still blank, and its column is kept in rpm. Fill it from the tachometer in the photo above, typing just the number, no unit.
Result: 1050
